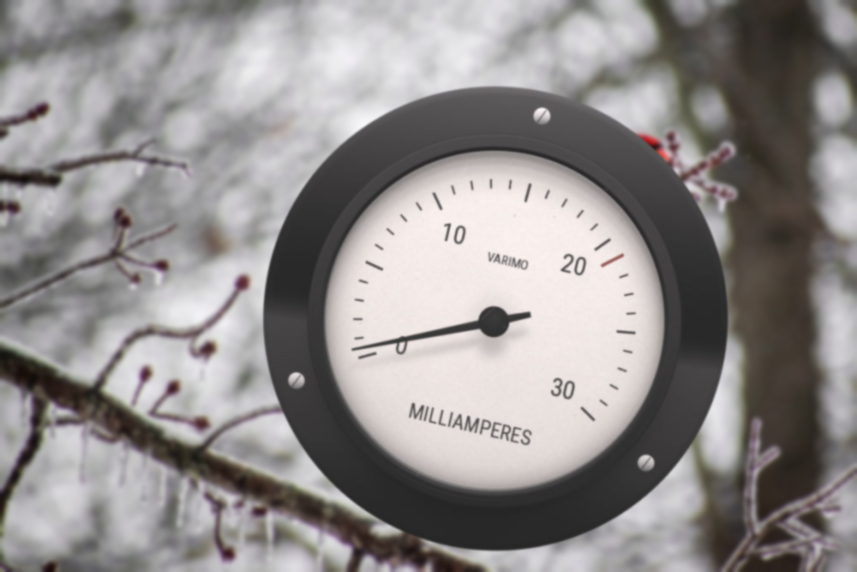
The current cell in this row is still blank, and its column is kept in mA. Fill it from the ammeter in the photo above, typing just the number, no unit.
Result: 0.5
